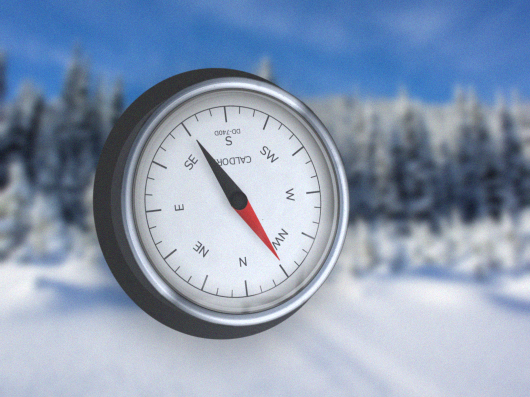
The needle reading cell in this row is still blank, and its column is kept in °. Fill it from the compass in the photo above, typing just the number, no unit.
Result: 330
